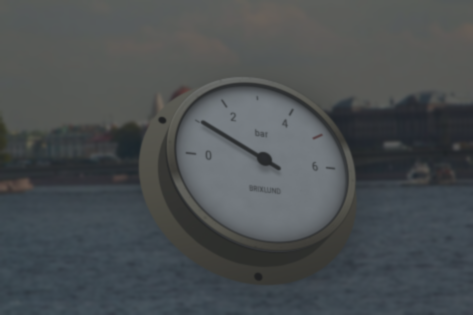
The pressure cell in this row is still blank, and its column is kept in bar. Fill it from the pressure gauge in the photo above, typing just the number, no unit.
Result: 1
